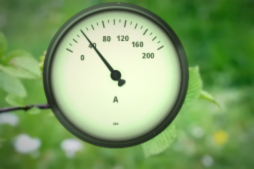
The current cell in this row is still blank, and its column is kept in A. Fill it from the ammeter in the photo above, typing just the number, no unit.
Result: 40
